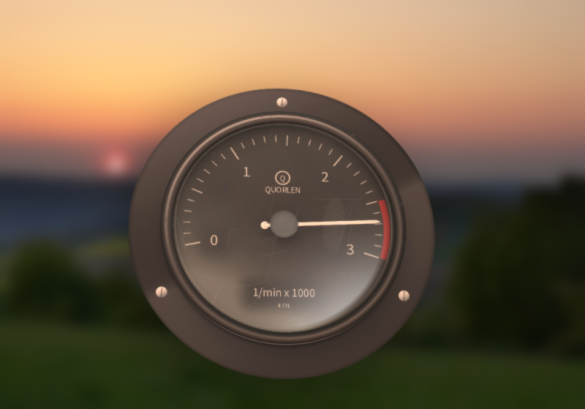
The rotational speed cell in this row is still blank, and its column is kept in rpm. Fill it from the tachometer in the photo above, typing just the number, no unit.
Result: 2700
